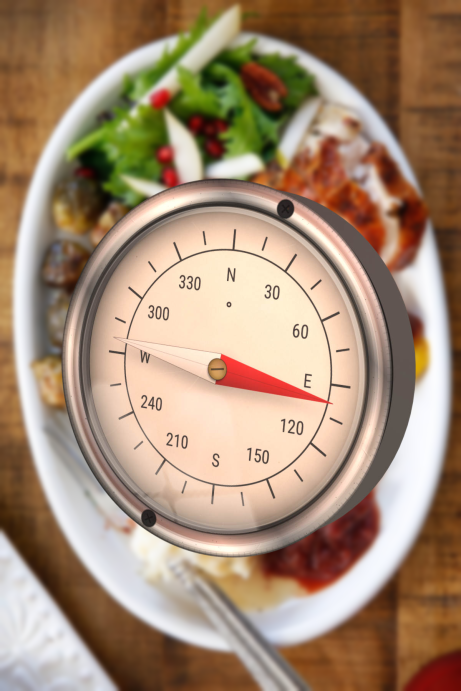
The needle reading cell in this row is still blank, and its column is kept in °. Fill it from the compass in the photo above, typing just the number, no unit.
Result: 97.5
